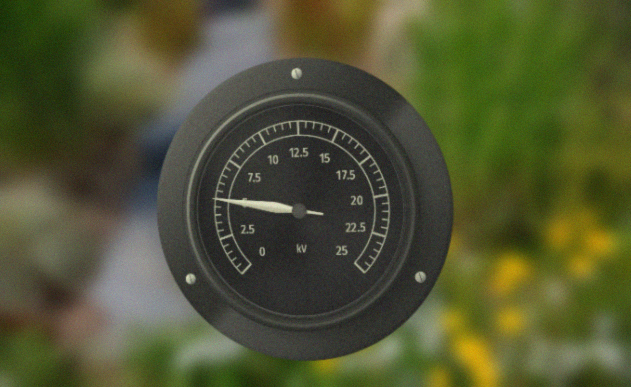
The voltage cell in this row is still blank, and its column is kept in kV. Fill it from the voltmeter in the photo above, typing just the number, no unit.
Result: 5
